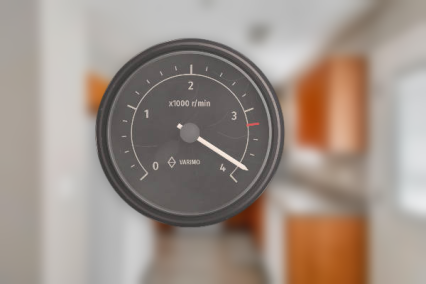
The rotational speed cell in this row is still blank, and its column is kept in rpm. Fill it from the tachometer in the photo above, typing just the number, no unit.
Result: 3800
